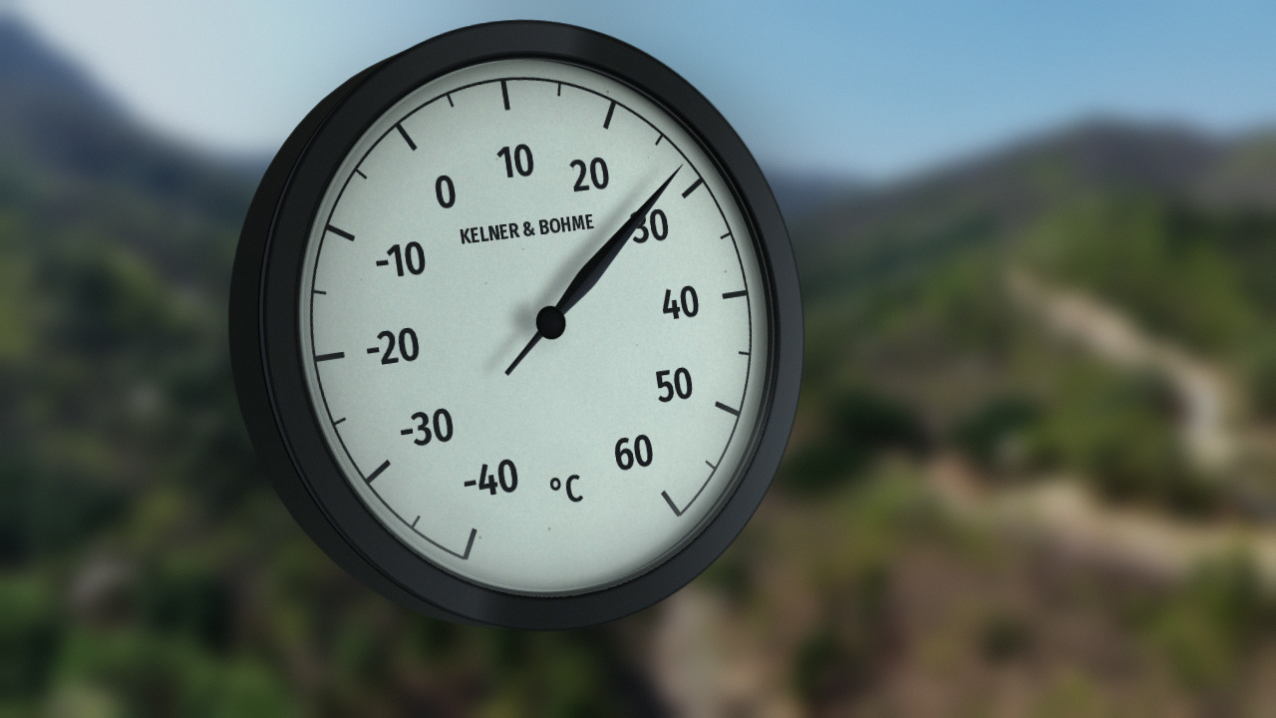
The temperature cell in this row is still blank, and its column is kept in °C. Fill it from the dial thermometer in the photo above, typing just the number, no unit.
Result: 27.5
